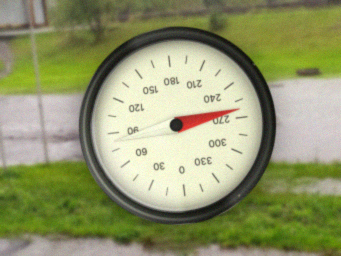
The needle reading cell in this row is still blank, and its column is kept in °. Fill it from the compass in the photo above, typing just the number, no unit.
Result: 262.5
